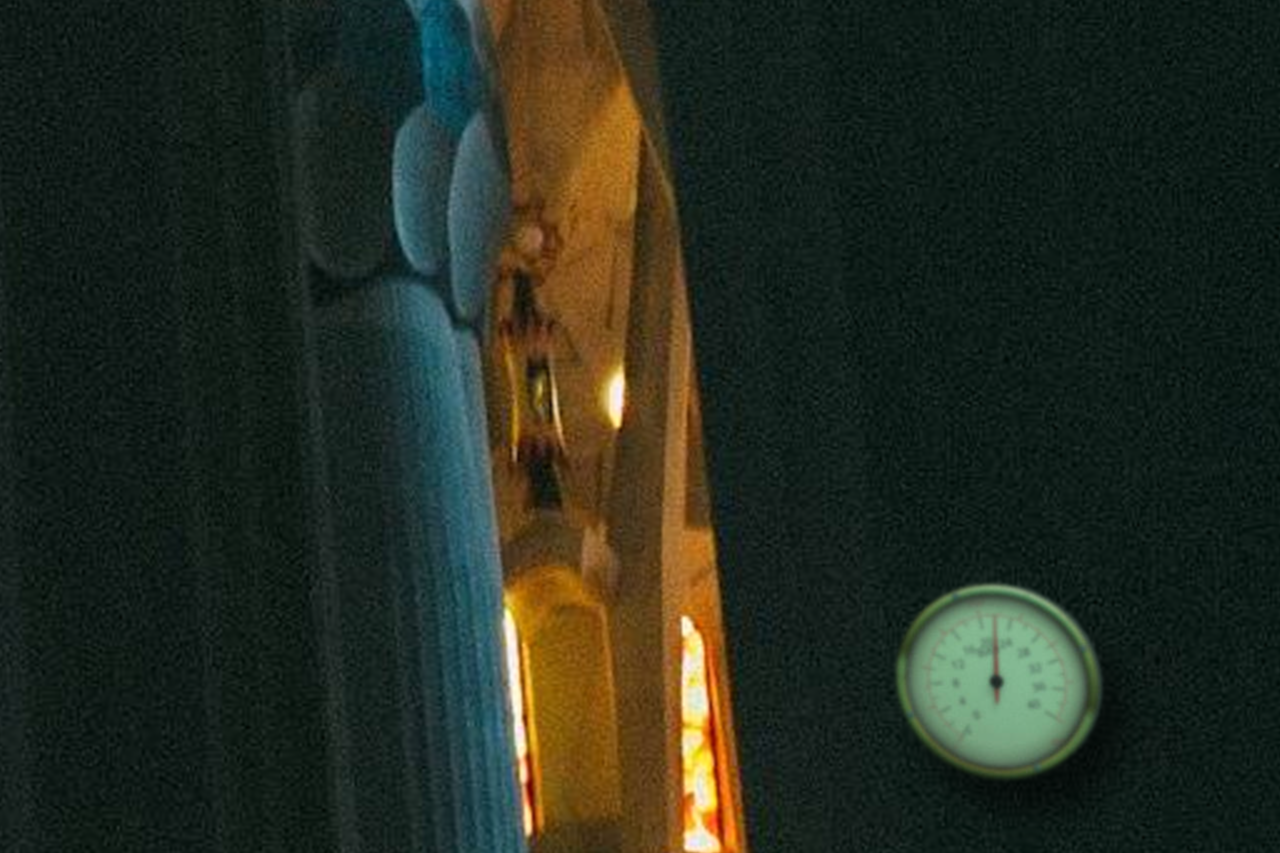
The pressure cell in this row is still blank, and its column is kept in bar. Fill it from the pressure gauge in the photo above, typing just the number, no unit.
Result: 22
